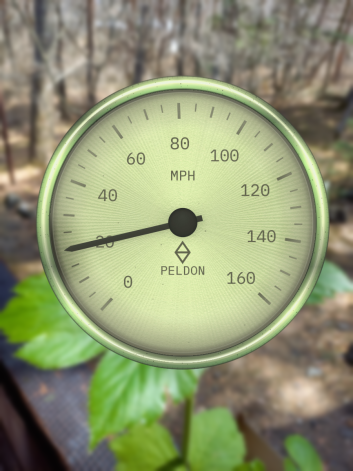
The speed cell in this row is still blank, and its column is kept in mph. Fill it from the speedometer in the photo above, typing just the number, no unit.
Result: 20
